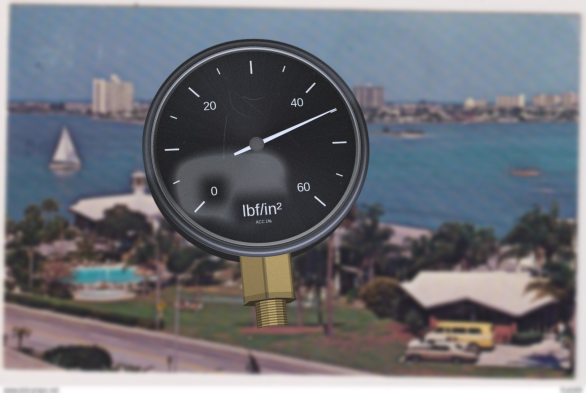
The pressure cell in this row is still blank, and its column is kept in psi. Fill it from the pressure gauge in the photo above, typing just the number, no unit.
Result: 45
